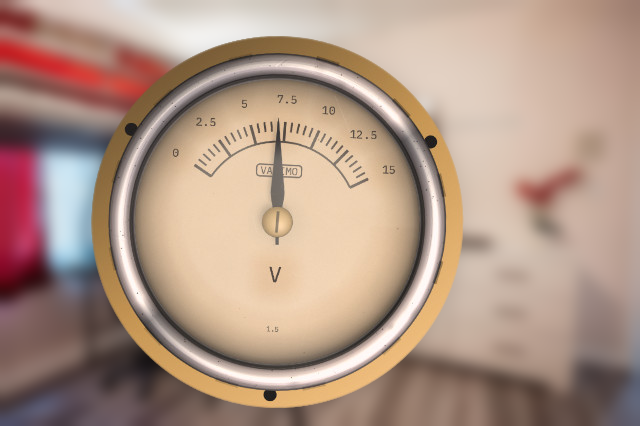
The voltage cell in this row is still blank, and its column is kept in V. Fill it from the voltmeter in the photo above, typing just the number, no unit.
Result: 7
